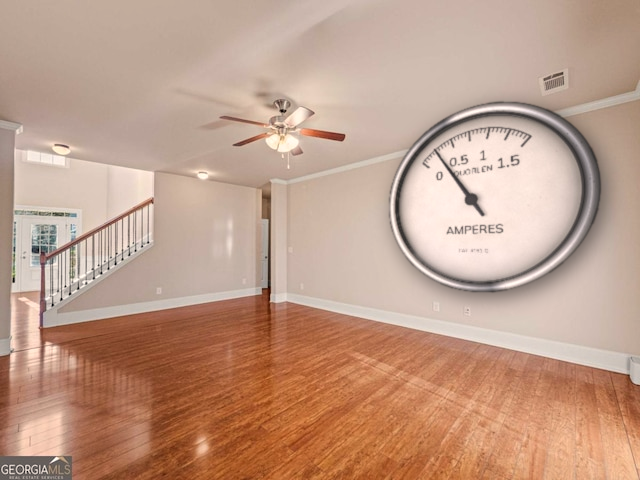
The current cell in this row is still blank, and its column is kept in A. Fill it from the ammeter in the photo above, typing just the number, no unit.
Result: 0.25
